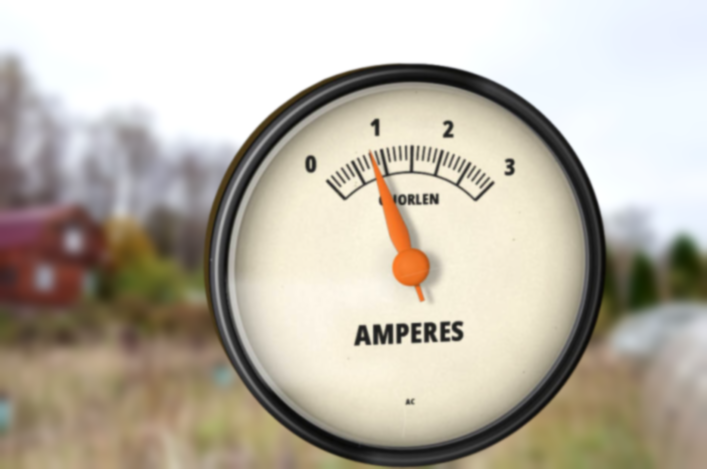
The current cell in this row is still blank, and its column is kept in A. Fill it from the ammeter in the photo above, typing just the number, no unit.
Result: 0.8
